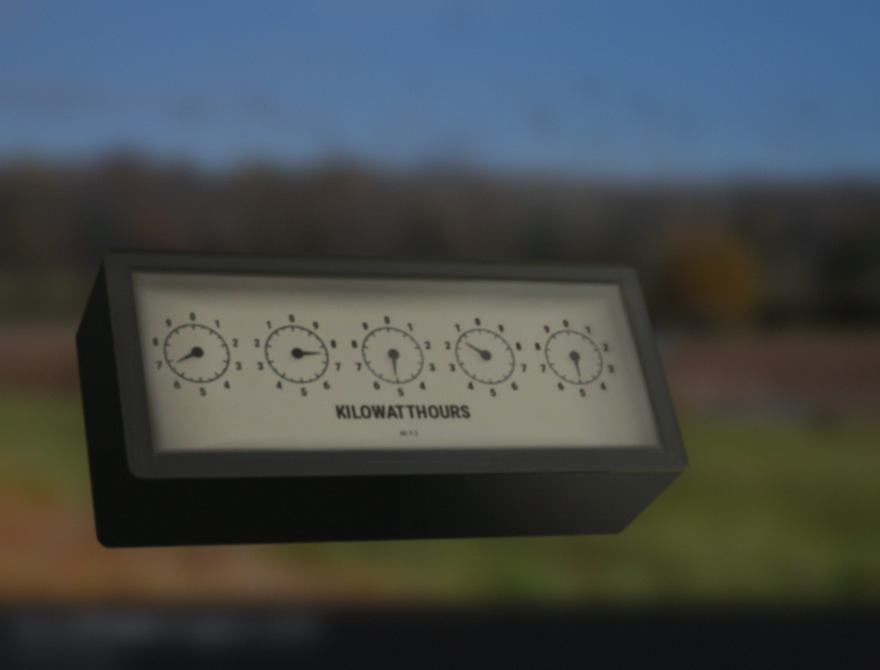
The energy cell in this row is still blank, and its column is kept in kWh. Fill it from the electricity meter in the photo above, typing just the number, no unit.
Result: 67515
